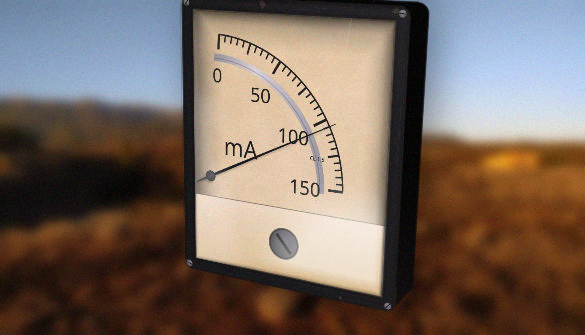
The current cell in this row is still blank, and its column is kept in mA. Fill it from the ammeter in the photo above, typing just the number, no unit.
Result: 105
